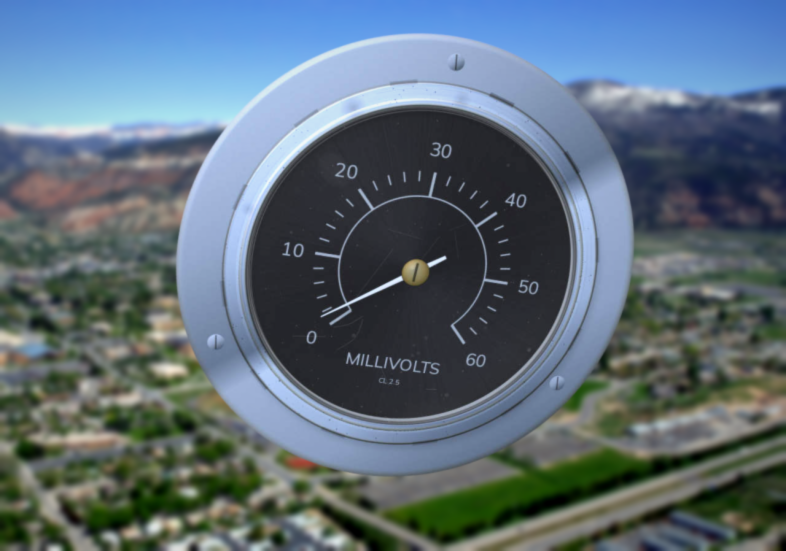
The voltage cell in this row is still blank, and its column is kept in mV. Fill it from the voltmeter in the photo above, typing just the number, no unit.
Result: 2
